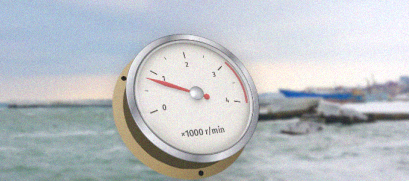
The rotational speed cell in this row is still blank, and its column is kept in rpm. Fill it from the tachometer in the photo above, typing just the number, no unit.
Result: 750
